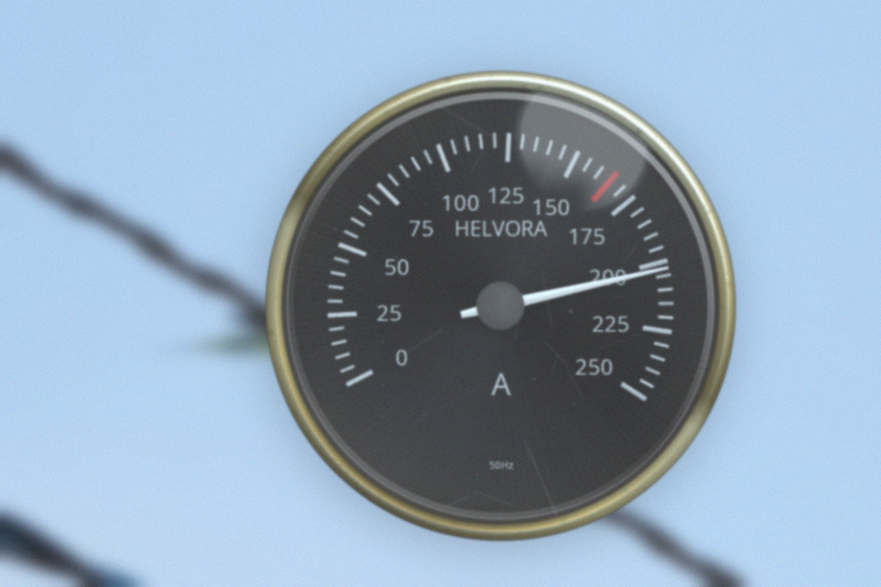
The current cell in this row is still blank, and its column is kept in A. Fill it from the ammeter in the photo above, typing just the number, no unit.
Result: 202.5
